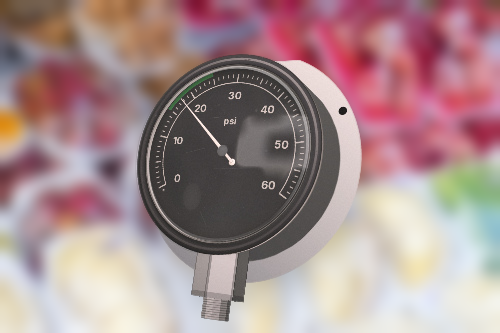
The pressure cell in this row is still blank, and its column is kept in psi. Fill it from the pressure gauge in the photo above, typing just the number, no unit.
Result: 18
